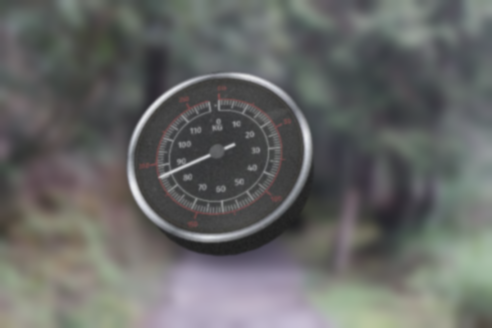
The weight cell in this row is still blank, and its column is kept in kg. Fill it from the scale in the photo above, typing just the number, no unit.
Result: 85
